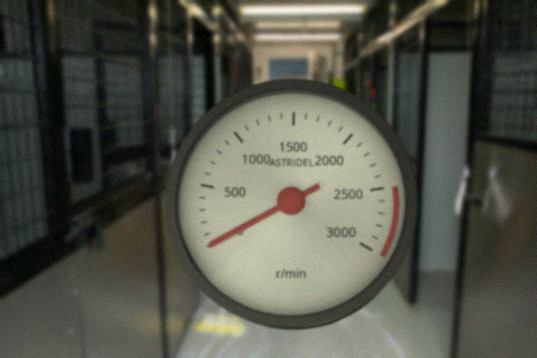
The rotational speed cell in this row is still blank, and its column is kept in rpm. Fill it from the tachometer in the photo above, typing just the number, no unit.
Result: 0
